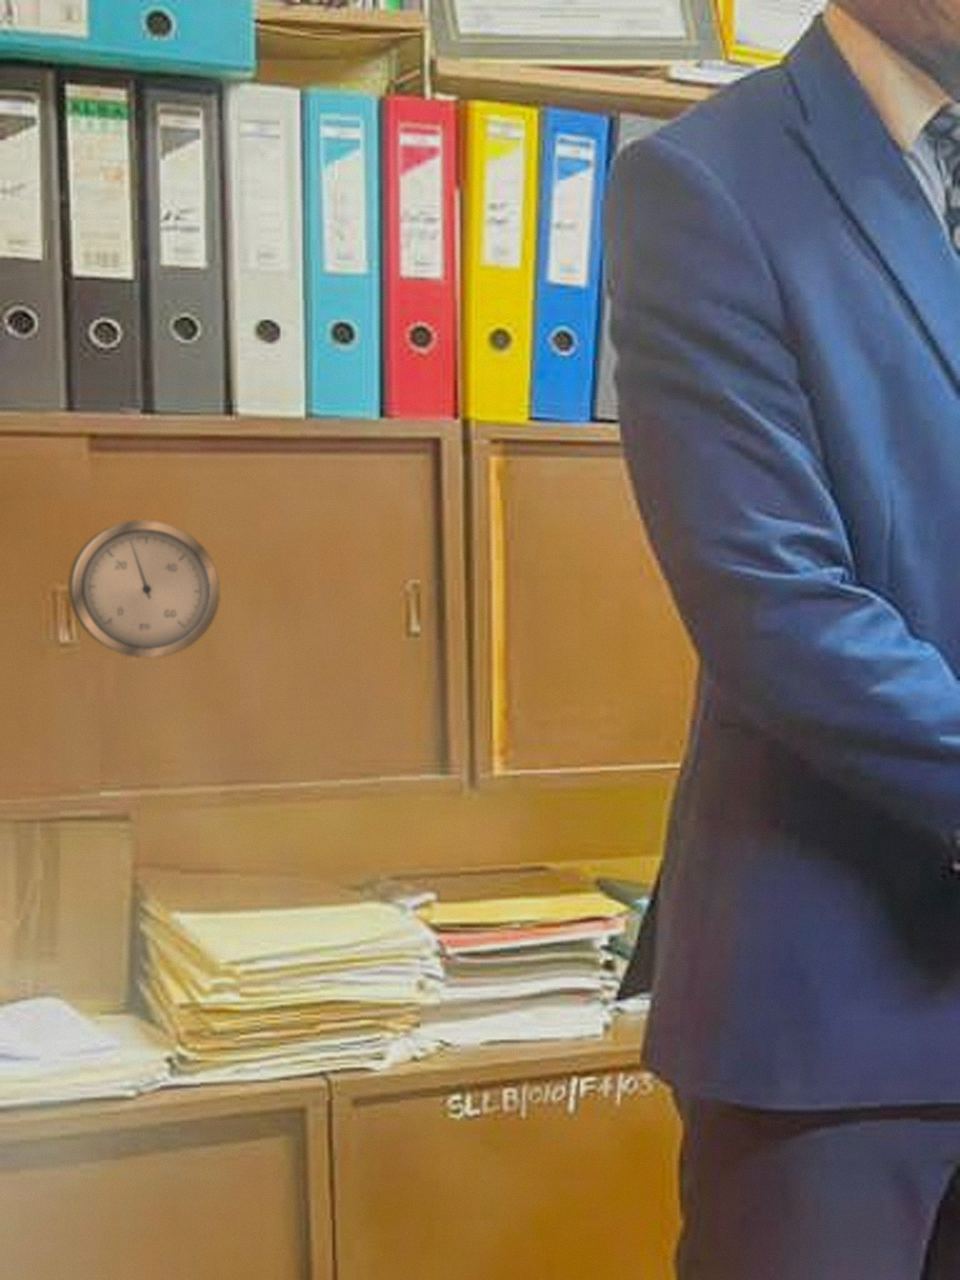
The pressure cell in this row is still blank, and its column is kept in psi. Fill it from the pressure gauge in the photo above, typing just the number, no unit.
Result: 26
